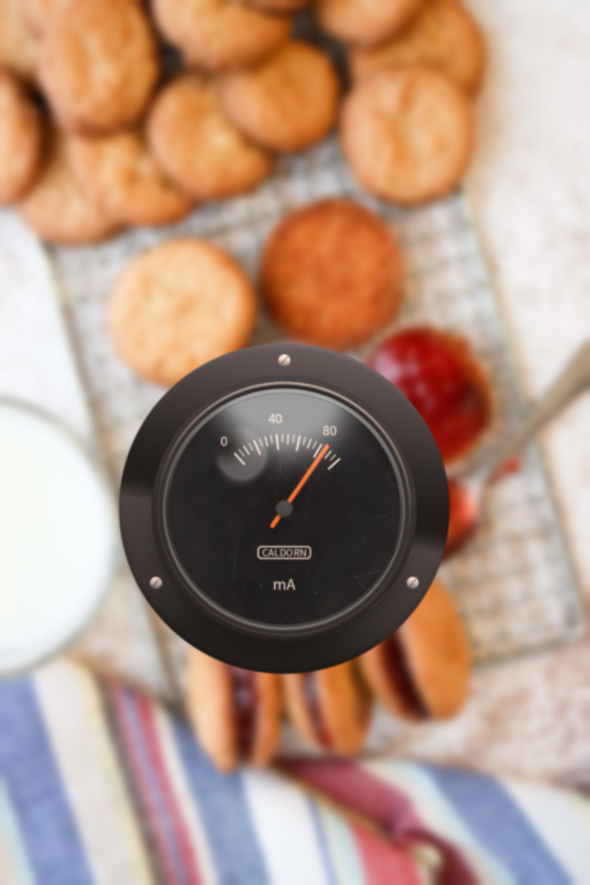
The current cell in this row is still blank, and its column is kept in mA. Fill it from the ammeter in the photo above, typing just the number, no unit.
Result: 85
